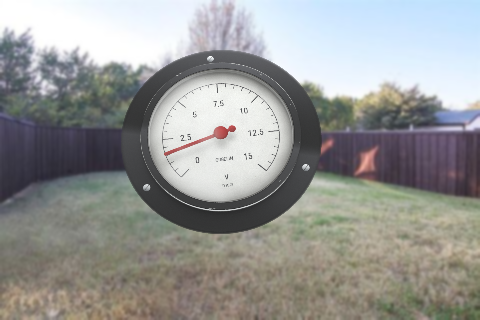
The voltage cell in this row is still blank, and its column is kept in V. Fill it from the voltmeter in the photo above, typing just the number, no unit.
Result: 1.5
